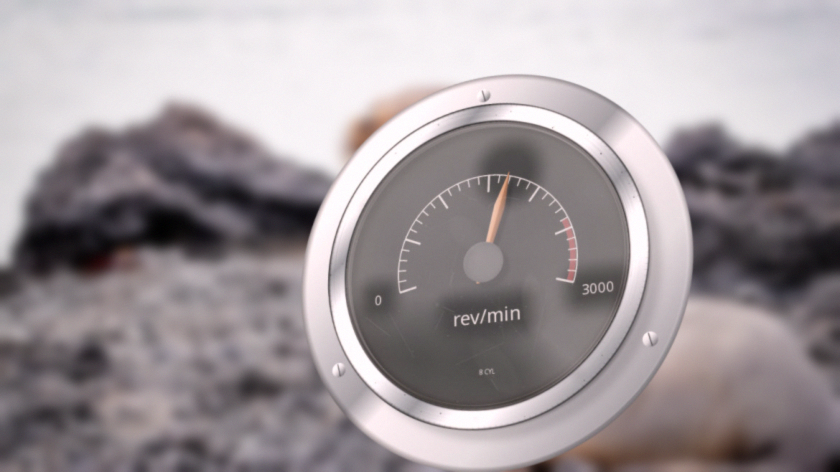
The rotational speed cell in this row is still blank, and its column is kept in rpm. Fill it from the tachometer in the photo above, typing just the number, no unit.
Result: 1700
